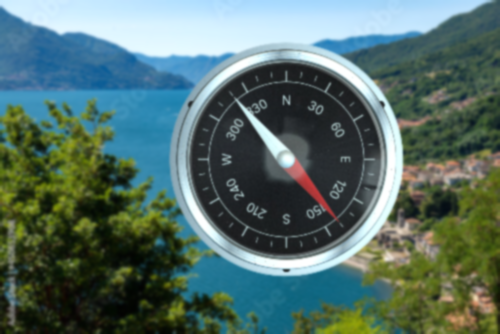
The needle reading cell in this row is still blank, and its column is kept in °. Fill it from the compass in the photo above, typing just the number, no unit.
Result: 140
